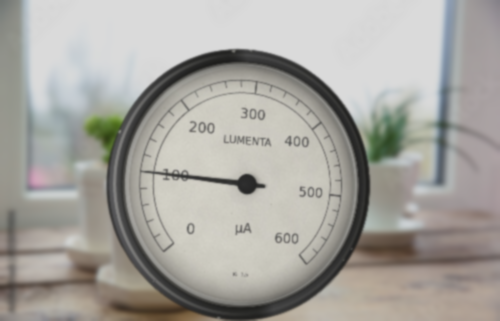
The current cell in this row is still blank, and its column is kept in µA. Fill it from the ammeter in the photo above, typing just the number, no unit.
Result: 100
